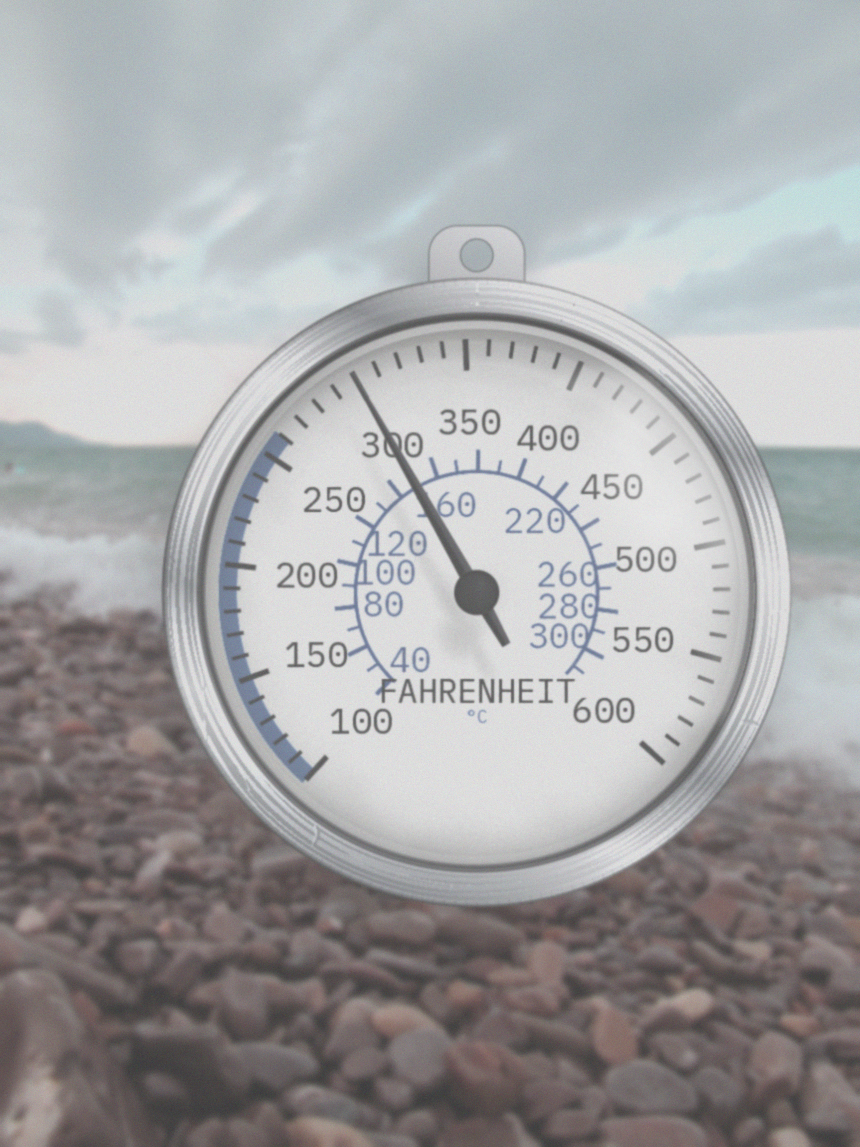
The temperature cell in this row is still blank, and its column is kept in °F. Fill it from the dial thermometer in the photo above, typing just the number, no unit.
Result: 300
